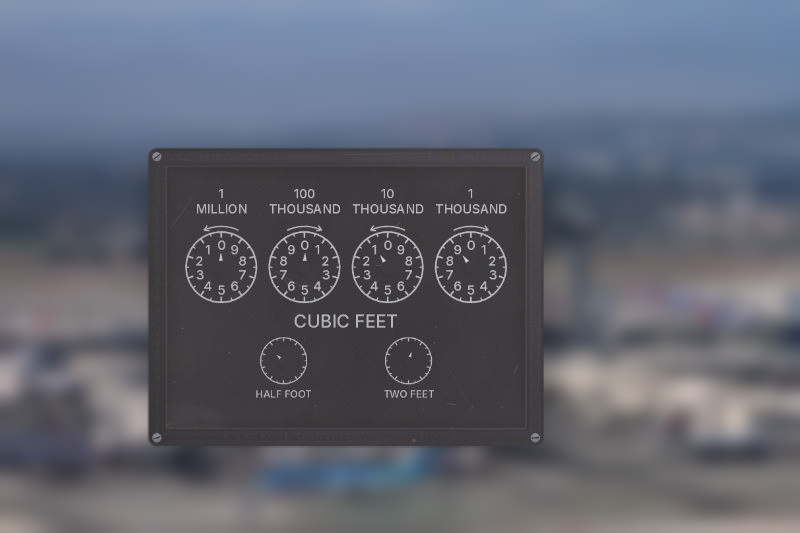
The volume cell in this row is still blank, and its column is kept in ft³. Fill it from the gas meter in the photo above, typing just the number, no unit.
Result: 900
